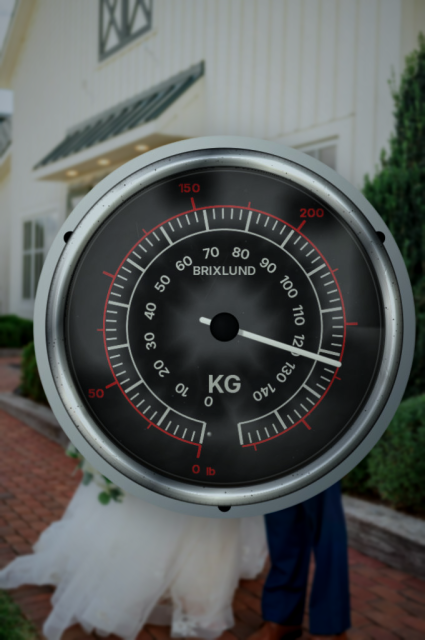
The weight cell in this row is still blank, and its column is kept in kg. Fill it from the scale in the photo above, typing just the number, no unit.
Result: 122
